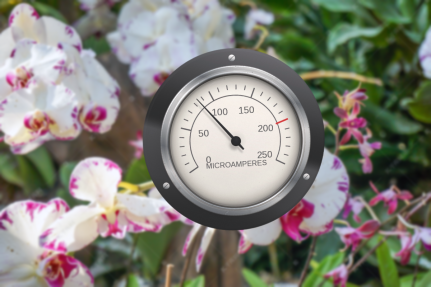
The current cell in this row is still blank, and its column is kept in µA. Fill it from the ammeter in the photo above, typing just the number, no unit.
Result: 85
